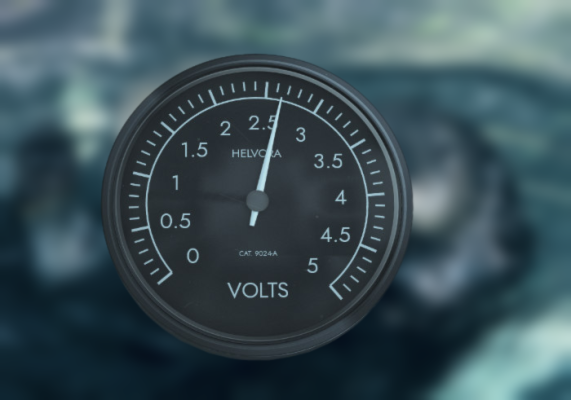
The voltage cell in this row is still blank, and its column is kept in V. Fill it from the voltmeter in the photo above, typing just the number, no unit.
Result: 2.65
